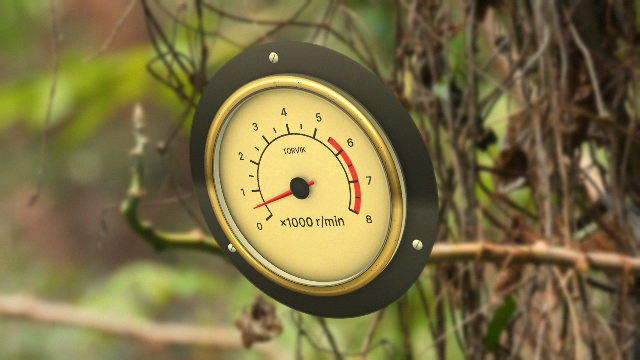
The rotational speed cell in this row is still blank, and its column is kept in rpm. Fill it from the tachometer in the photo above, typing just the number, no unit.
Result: 500
